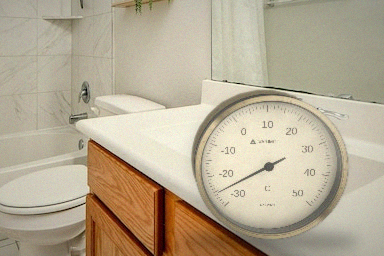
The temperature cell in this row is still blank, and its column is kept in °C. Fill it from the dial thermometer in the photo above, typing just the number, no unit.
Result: -25
